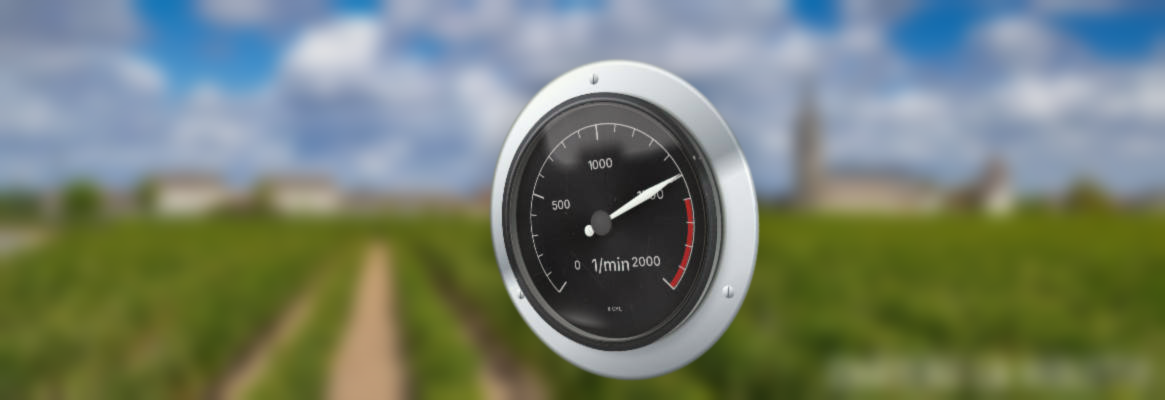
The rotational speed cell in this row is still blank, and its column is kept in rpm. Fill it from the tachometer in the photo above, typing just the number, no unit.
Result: 1500
